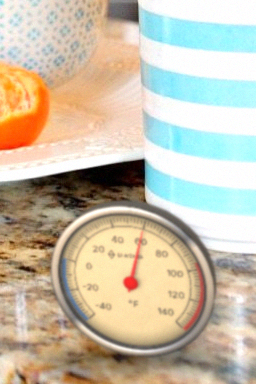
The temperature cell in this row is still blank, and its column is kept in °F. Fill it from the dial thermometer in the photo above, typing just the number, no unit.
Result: 60
